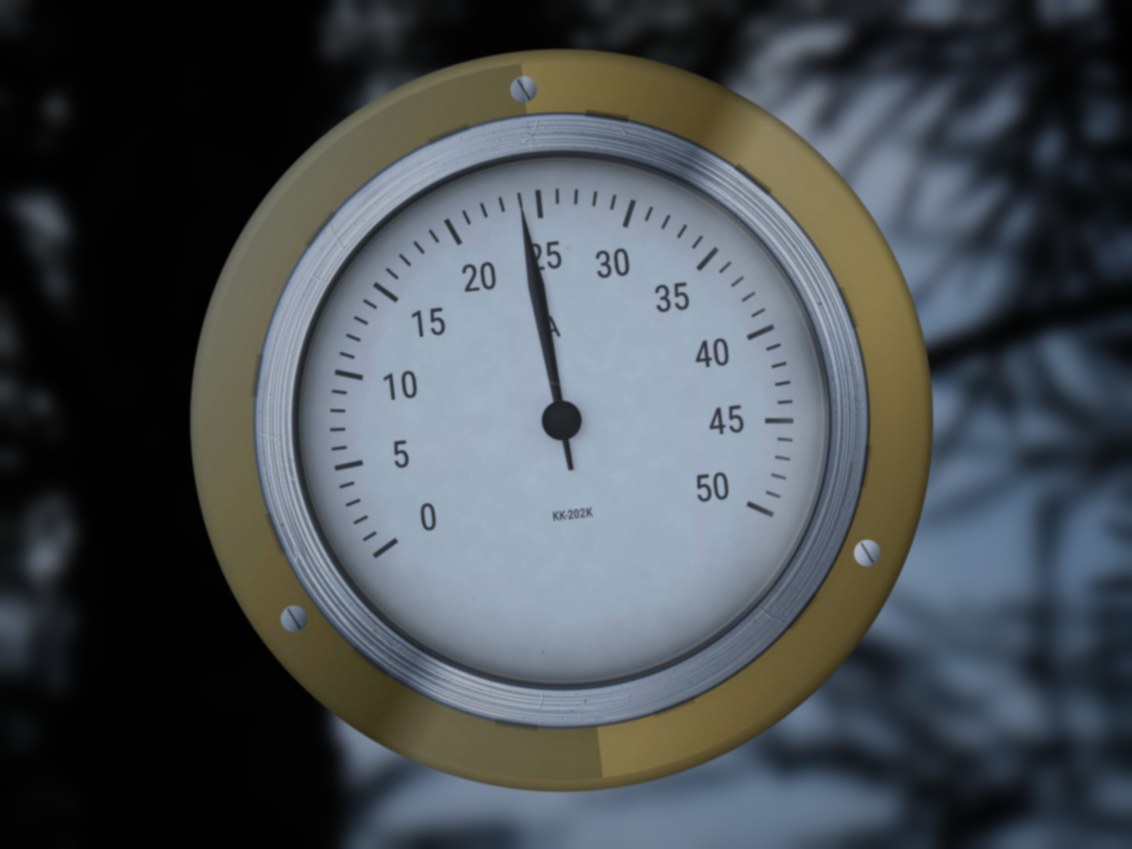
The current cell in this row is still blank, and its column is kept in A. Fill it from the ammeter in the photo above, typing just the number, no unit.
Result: 24
